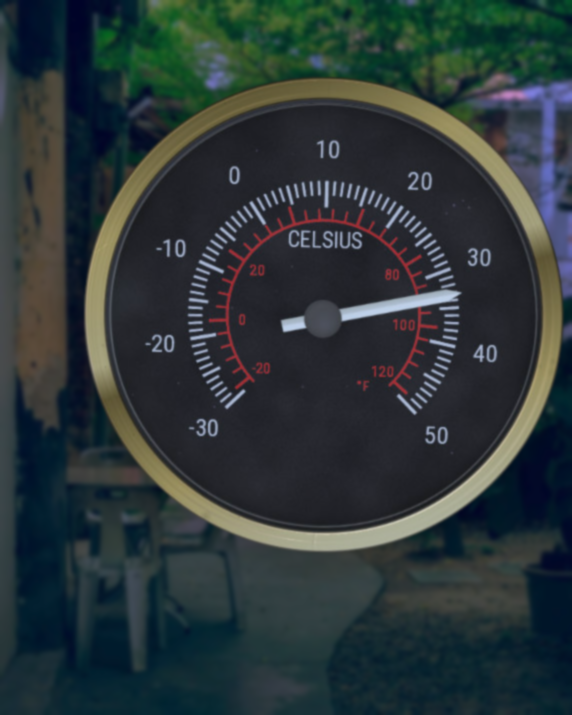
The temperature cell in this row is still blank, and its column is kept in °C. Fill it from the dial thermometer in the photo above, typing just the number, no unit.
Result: 33
